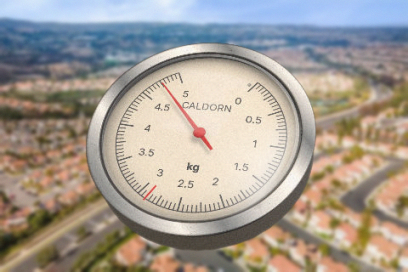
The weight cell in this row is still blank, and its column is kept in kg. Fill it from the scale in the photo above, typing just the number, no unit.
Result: 4.75
